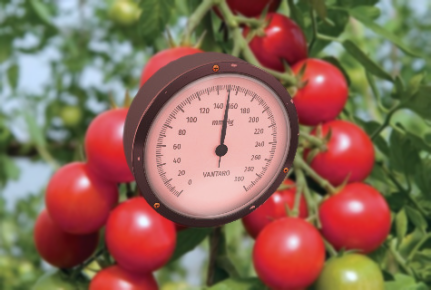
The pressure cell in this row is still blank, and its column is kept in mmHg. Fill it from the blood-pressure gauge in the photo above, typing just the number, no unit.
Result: 150
